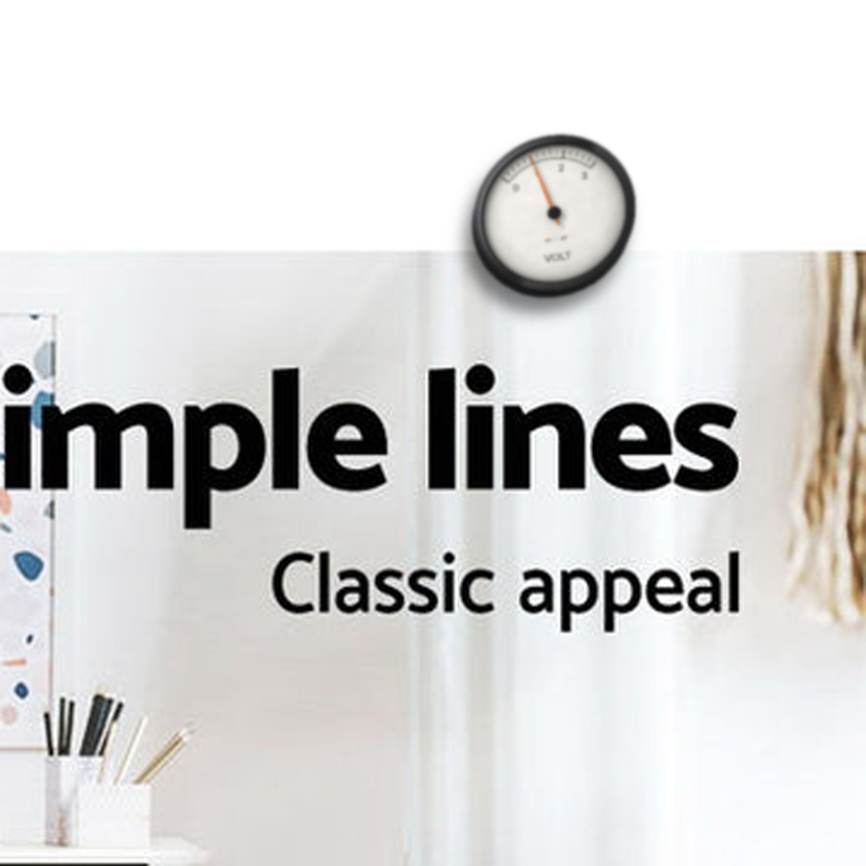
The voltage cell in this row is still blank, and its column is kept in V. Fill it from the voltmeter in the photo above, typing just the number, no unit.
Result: 1
